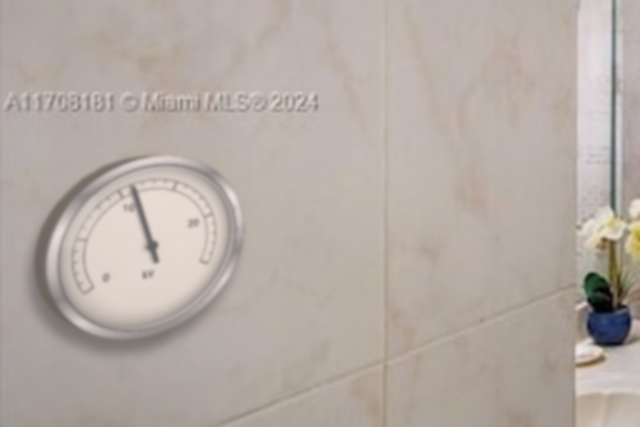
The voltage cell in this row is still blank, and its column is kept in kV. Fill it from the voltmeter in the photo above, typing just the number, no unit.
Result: 11
